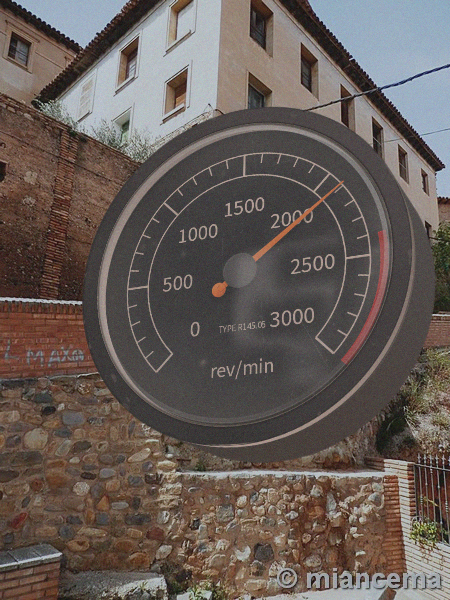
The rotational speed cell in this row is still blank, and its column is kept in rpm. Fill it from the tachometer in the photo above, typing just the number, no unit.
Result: 2100
